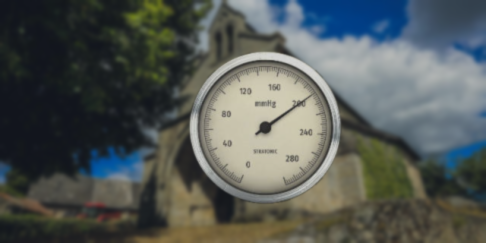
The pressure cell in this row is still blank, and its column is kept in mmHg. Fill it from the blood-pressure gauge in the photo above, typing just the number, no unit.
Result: 200
